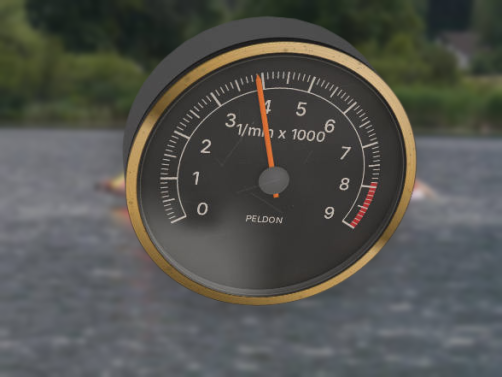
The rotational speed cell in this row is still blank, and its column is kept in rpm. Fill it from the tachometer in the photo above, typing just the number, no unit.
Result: 3900
